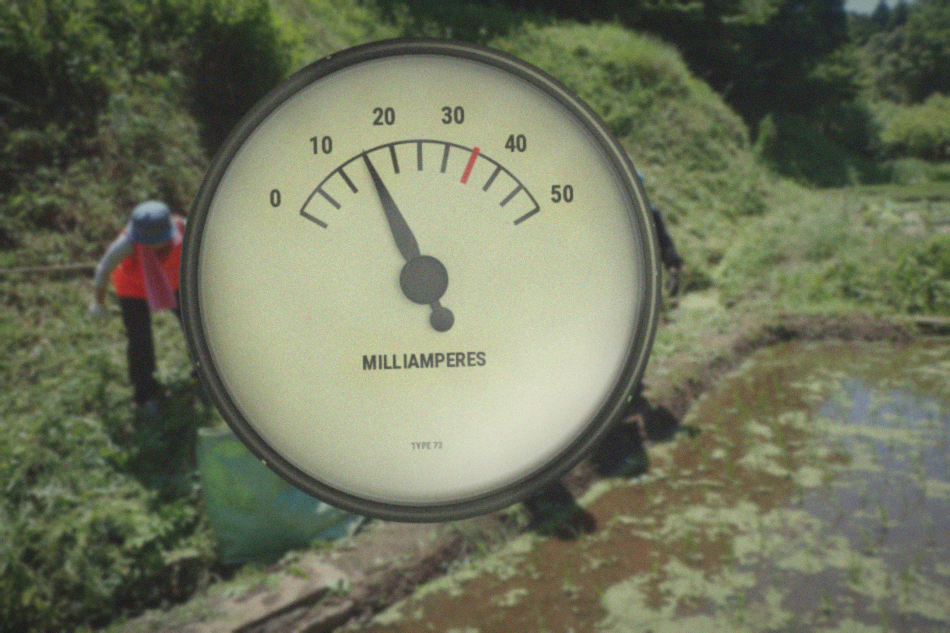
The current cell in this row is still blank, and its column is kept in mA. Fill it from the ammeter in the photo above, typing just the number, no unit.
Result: 15
